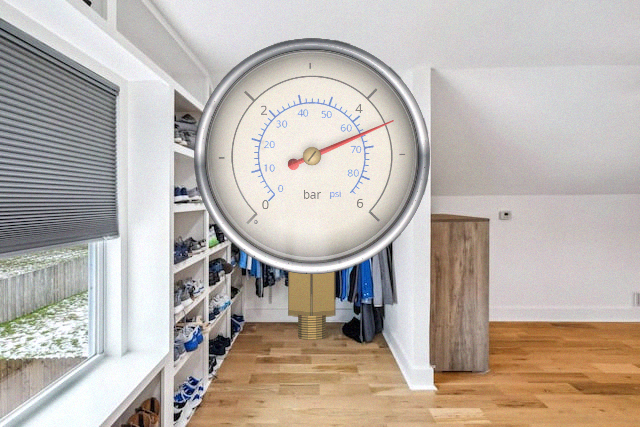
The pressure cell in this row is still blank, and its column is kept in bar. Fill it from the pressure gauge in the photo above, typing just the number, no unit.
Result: 4.5
